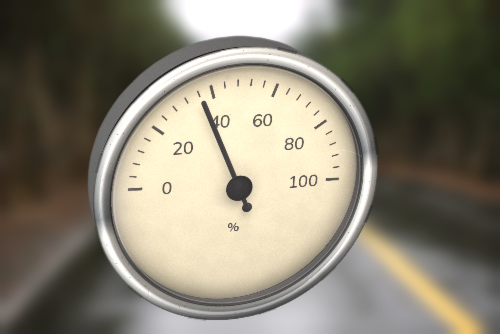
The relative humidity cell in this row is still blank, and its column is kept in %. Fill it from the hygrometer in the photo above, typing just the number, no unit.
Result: 36
